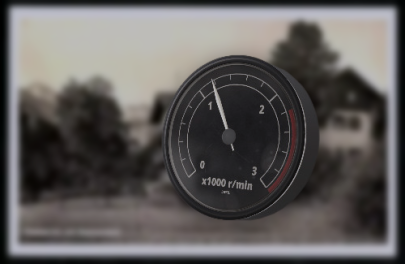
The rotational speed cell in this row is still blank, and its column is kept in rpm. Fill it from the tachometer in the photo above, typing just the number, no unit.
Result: 1200
